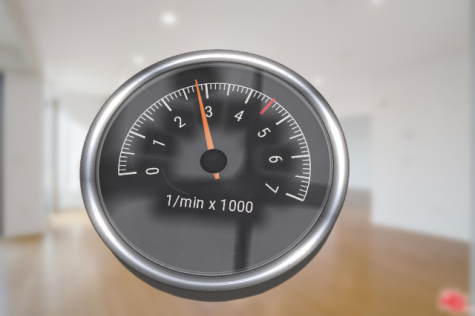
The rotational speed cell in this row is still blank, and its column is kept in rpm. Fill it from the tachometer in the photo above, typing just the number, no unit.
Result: 2800
